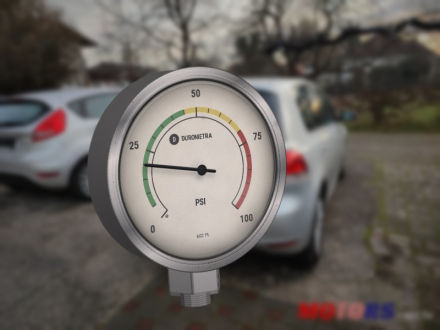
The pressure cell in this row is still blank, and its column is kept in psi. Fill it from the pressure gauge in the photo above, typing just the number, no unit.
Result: 20
